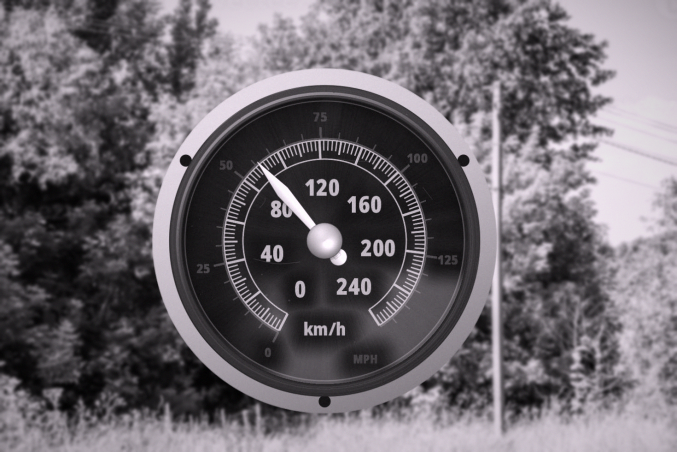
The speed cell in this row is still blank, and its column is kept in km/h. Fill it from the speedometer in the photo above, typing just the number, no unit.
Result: 90
